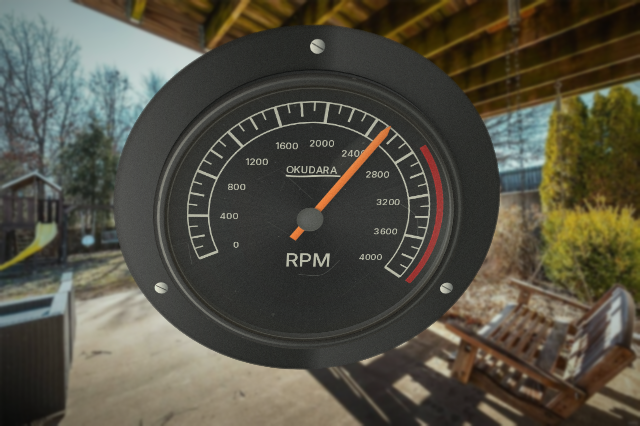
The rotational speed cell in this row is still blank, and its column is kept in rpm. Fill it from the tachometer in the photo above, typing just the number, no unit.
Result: 2500
